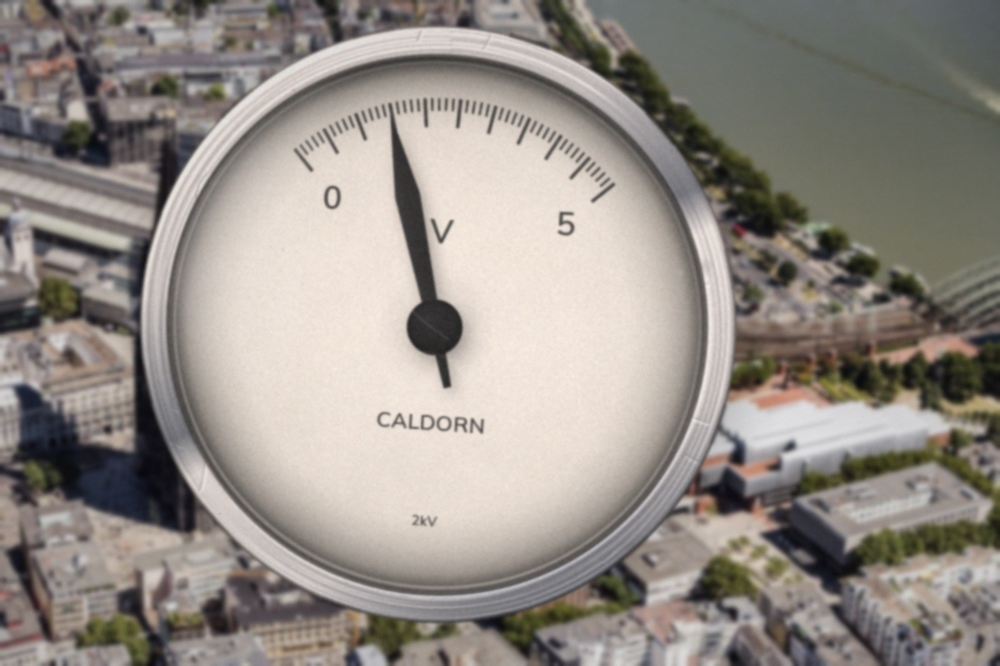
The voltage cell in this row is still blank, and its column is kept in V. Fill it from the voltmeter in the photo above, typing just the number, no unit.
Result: 1.5
